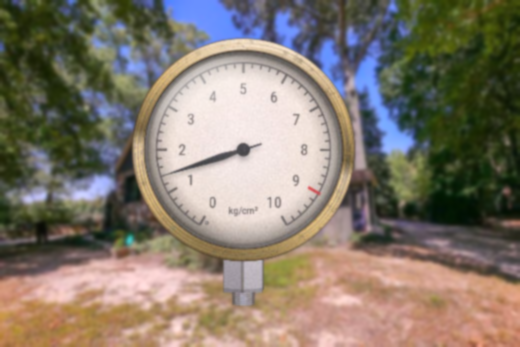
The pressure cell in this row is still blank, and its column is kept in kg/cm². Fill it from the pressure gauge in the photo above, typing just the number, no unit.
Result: 1.4
